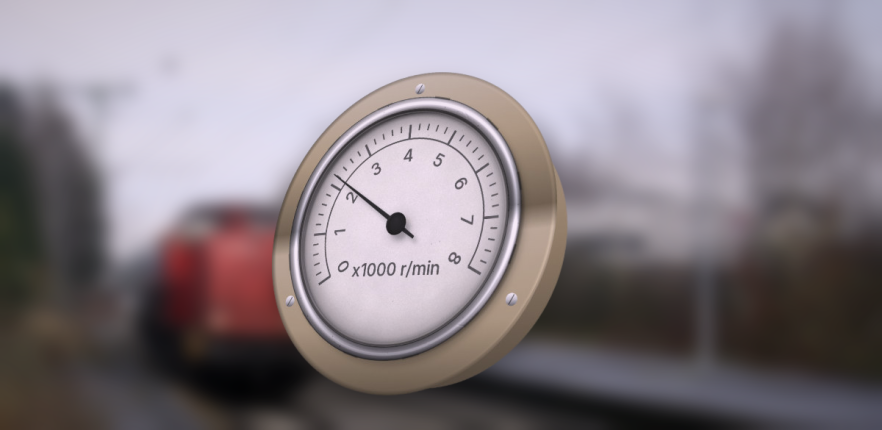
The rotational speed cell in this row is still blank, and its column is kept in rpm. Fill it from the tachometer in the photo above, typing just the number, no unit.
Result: 2200
